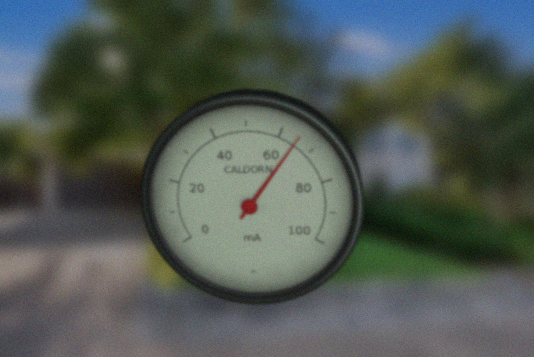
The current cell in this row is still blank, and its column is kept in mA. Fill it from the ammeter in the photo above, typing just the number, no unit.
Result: 65
